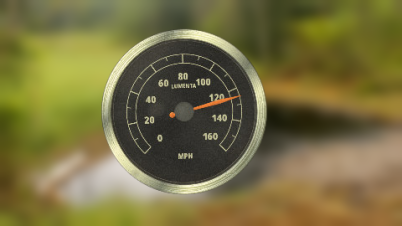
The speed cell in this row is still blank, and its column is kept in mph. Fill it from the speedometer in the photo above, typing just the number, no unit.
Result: 125
